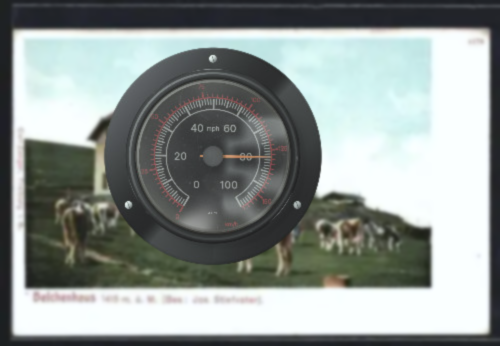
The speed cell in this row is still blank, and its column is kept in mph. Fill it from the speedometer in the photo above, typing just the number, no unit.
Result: 80
